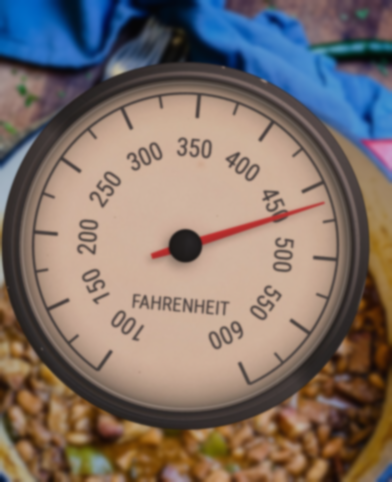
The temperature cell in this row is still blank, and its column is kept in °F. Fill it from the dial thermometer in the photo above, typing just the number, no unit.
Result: 462.5
